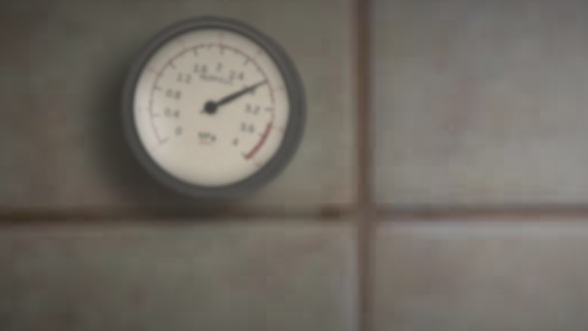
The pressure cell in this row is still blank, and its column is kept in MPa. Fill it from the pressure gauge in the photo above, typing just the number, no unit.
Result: 2.8
